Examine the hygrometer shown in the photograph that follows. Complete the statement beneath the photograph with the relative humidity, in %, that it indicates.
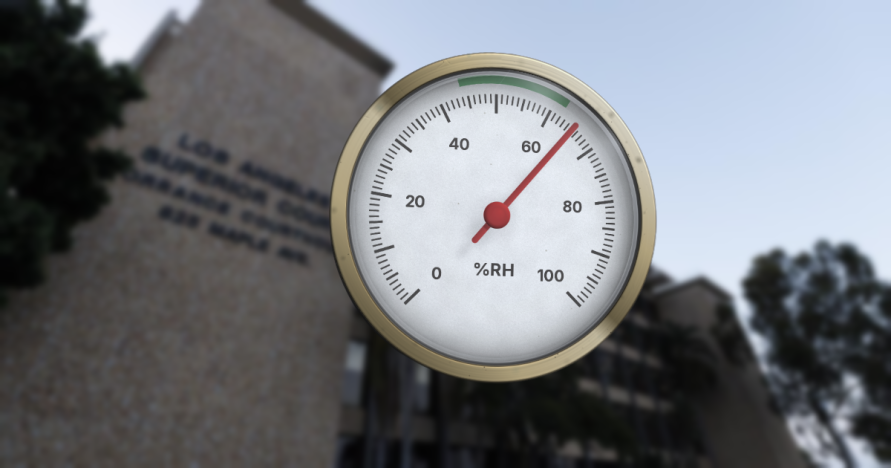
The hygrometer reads 65 %
